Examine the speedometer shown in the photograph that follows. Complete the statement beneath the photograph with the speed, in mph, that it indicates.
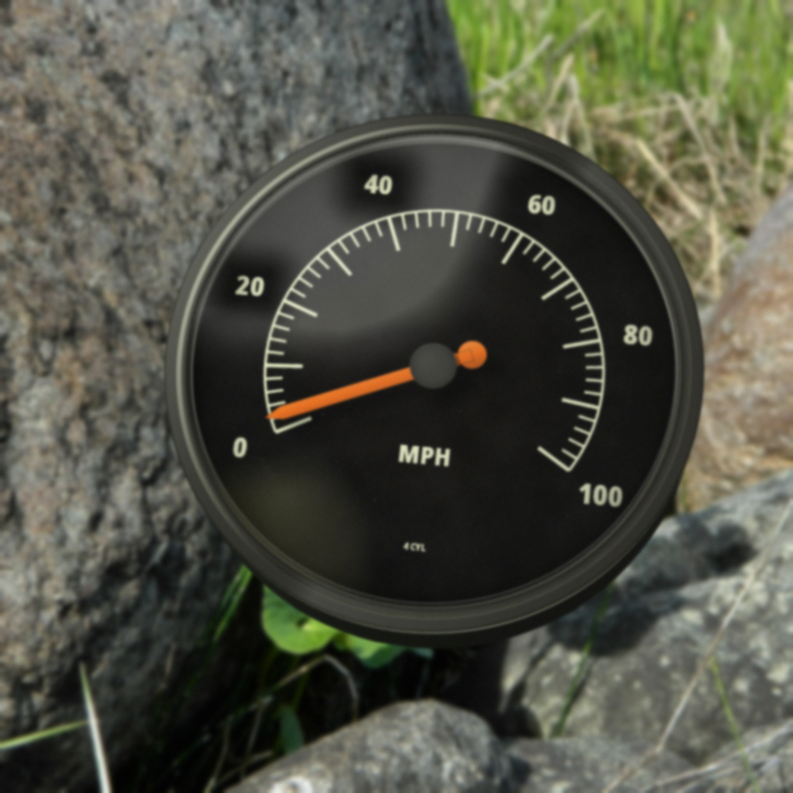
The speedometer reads 2 mph
